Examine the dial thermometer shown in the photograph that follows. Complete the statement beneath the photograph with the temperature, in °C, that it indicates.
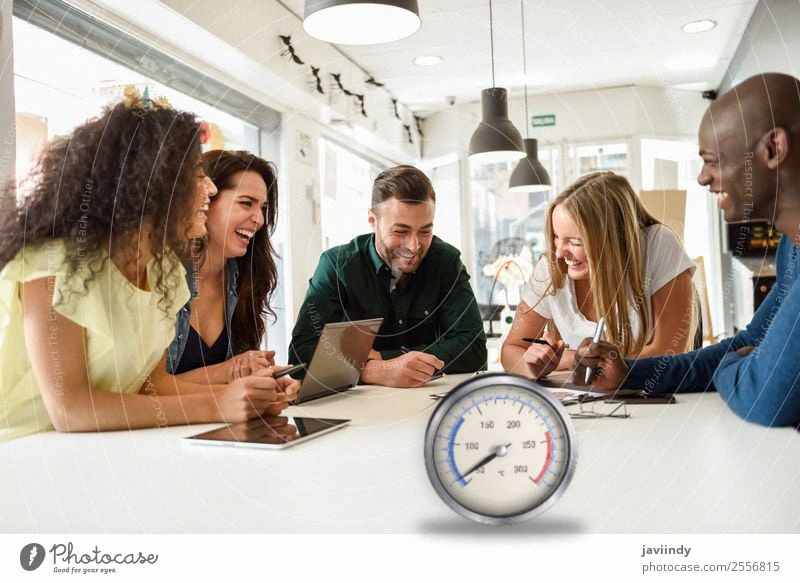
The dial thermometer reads 60 °C
